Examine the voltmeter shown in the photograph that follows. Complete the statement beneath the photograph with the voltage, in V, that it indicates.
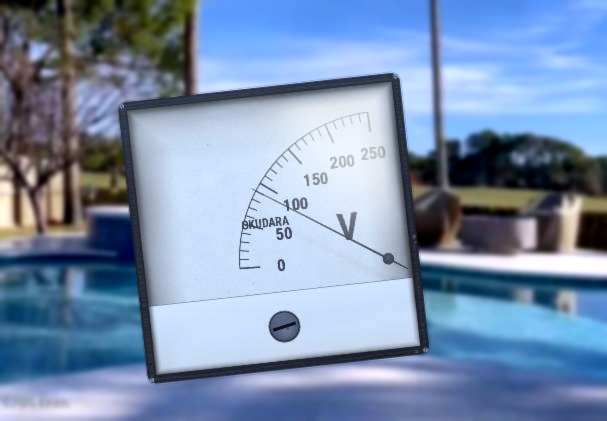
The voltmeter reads 90 V
